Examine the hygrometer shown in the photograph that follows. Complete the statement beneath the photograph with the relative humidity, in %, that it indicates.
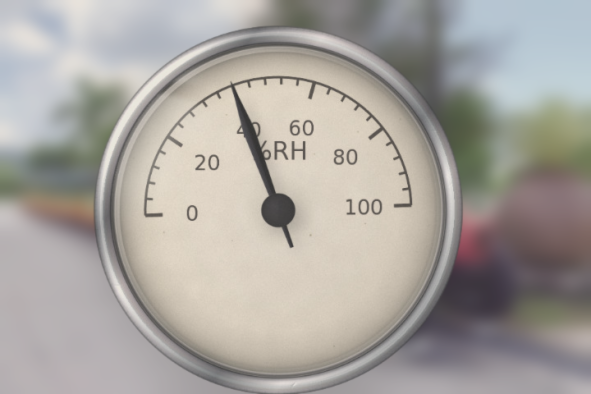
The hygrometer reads 40 %
